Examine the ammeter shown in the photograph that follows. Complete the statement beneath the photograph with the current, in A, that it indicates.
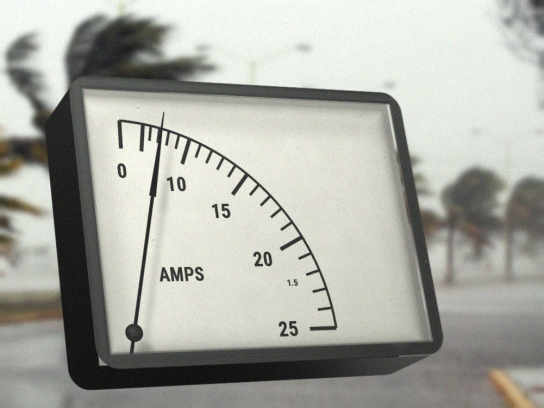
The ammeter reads 7 A
